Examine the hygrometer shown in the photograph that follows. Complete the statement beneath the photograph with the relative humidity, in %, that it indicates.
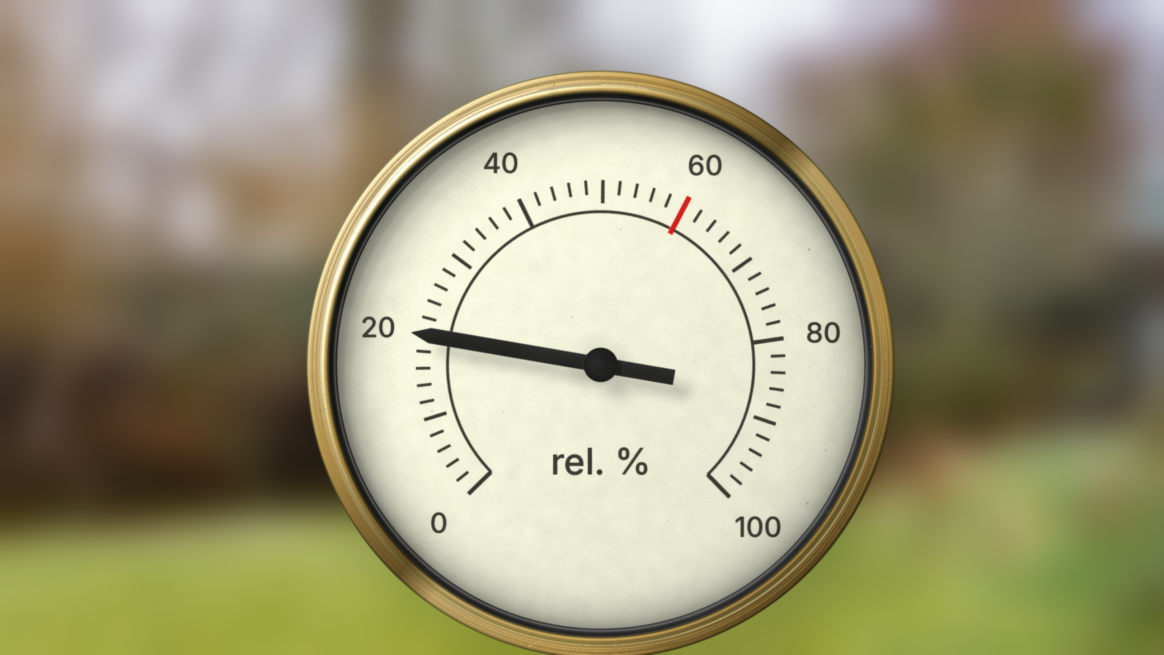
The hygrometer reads 20 %
